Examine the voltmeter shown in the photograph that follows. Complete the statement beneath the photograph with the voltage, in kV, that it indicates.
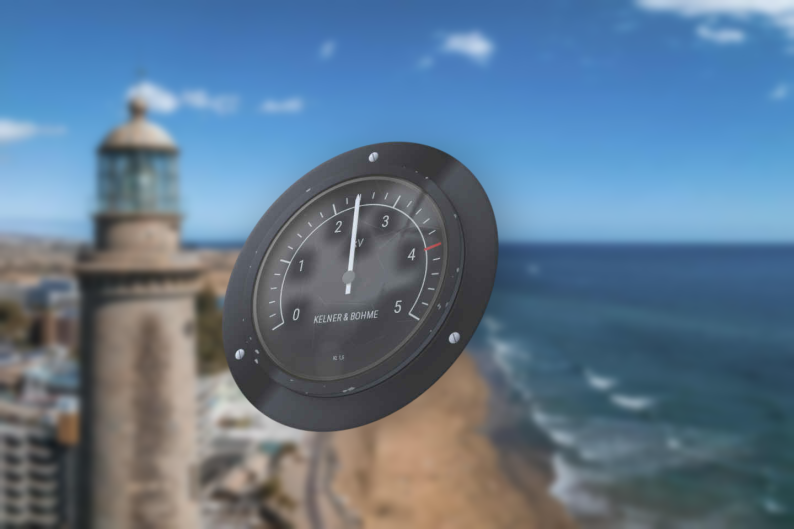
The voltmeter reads 2.4 kV
